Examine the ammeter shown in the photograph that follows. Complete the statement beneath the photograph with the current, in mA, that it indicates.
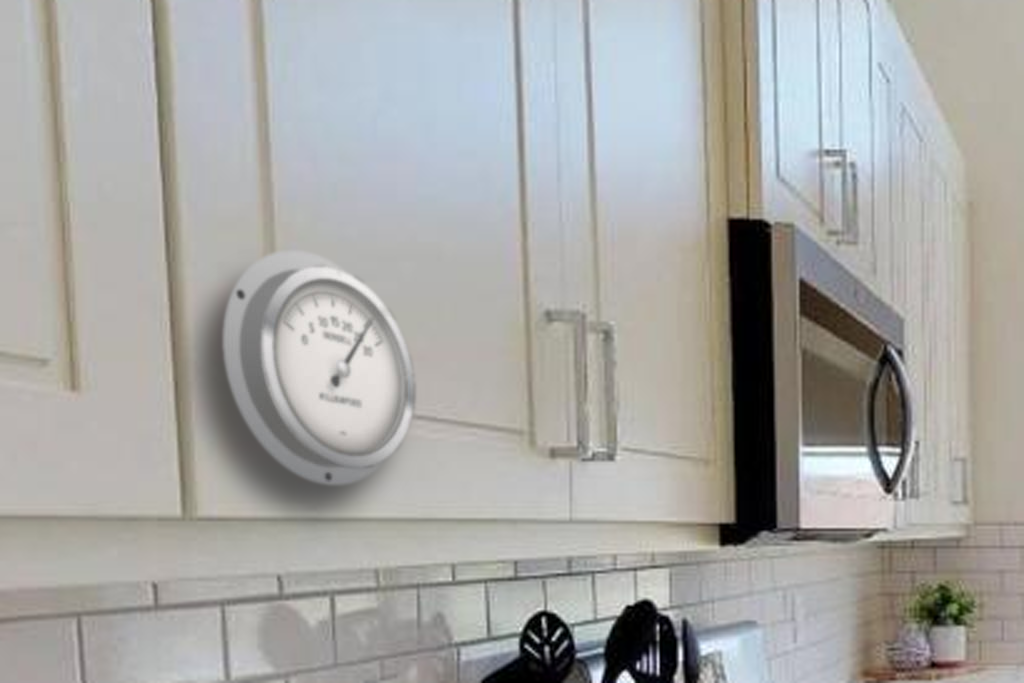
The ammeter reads 25 mA
